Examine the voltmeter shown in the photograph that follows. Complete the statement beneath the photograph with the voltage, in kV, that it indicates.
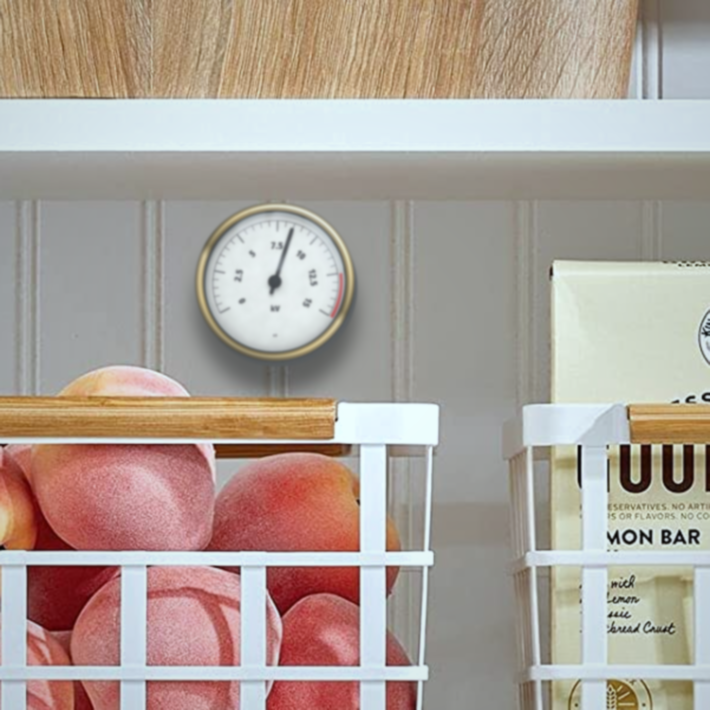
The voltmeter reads 8.5 kV
